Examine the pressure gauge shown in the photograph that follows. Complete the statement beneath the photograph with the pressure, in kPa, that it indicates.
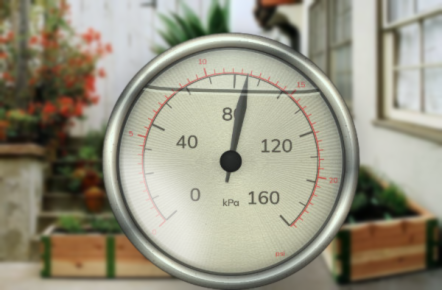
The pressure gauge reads 85 kPa
